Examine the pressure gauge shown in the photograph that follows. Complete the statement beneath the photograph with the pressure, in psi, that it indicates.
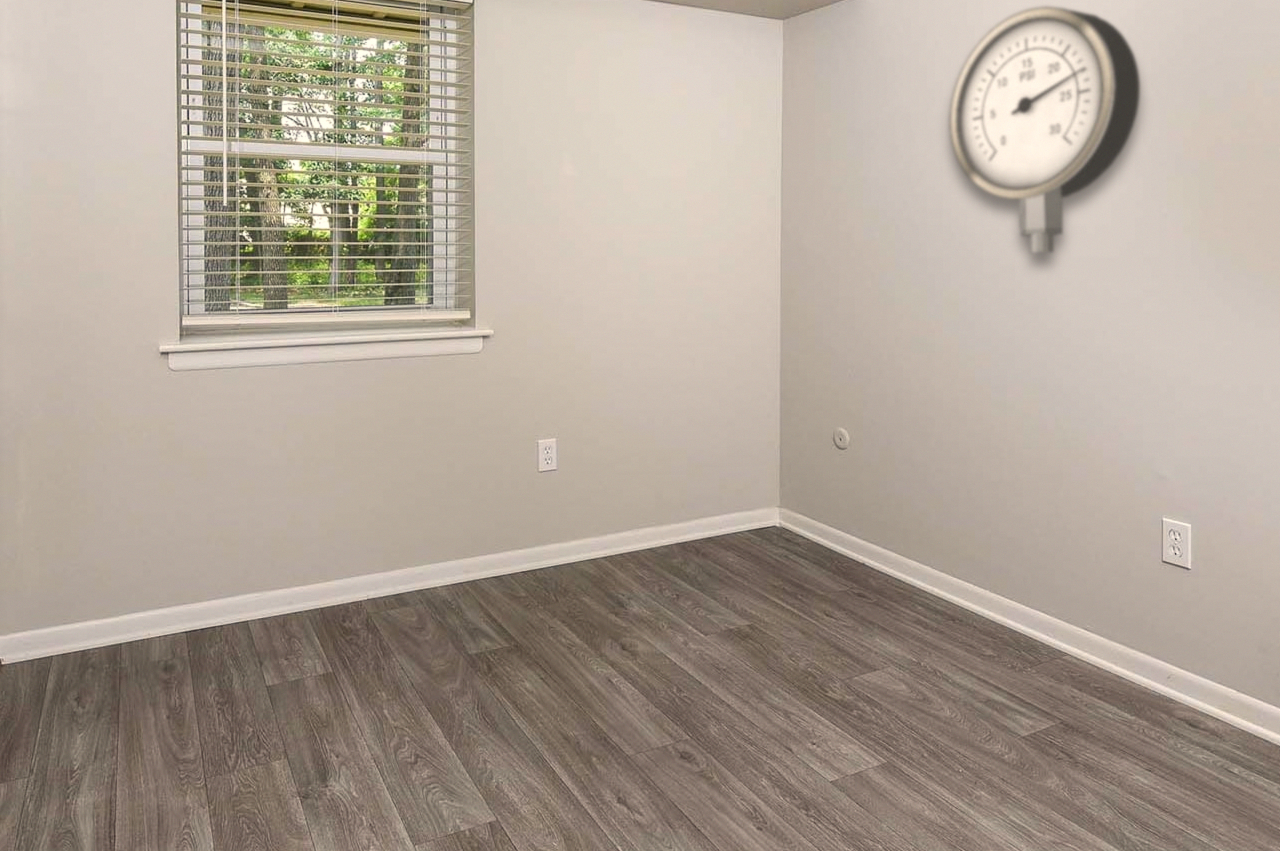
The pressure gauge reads 23 psi
